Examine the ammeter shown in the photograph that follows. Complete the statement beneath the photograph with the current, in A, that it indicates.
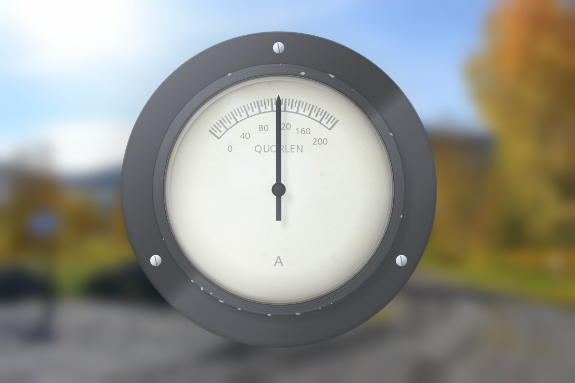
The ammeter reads 110 A
